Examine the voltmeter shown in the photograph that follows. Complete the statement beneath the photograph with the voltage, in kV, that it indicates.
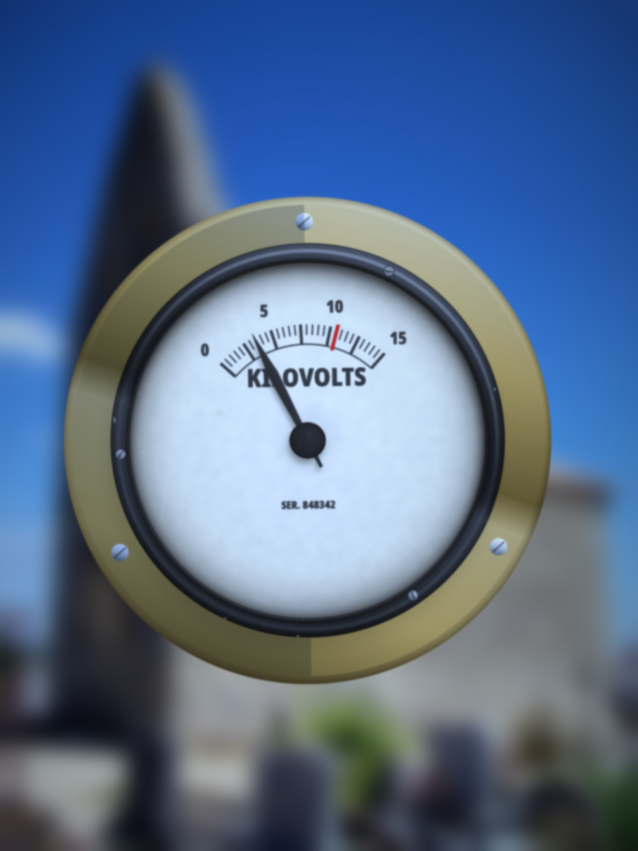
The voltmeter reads 3.5 kV
